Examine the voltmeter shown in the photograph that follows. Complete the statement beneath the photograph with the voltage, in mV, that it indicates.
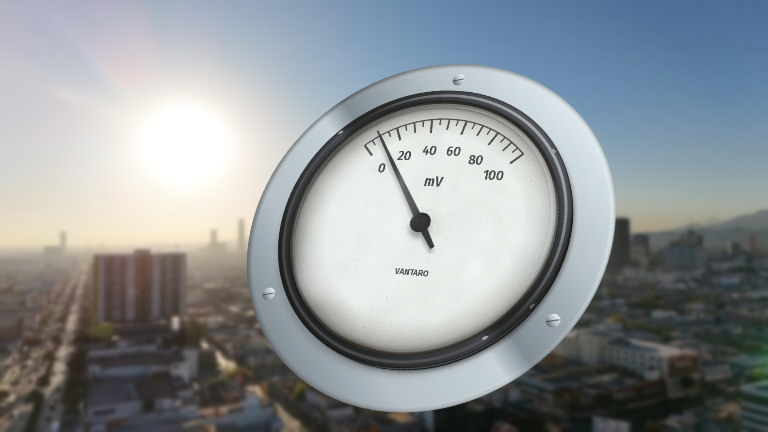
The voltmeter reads 10 mV
